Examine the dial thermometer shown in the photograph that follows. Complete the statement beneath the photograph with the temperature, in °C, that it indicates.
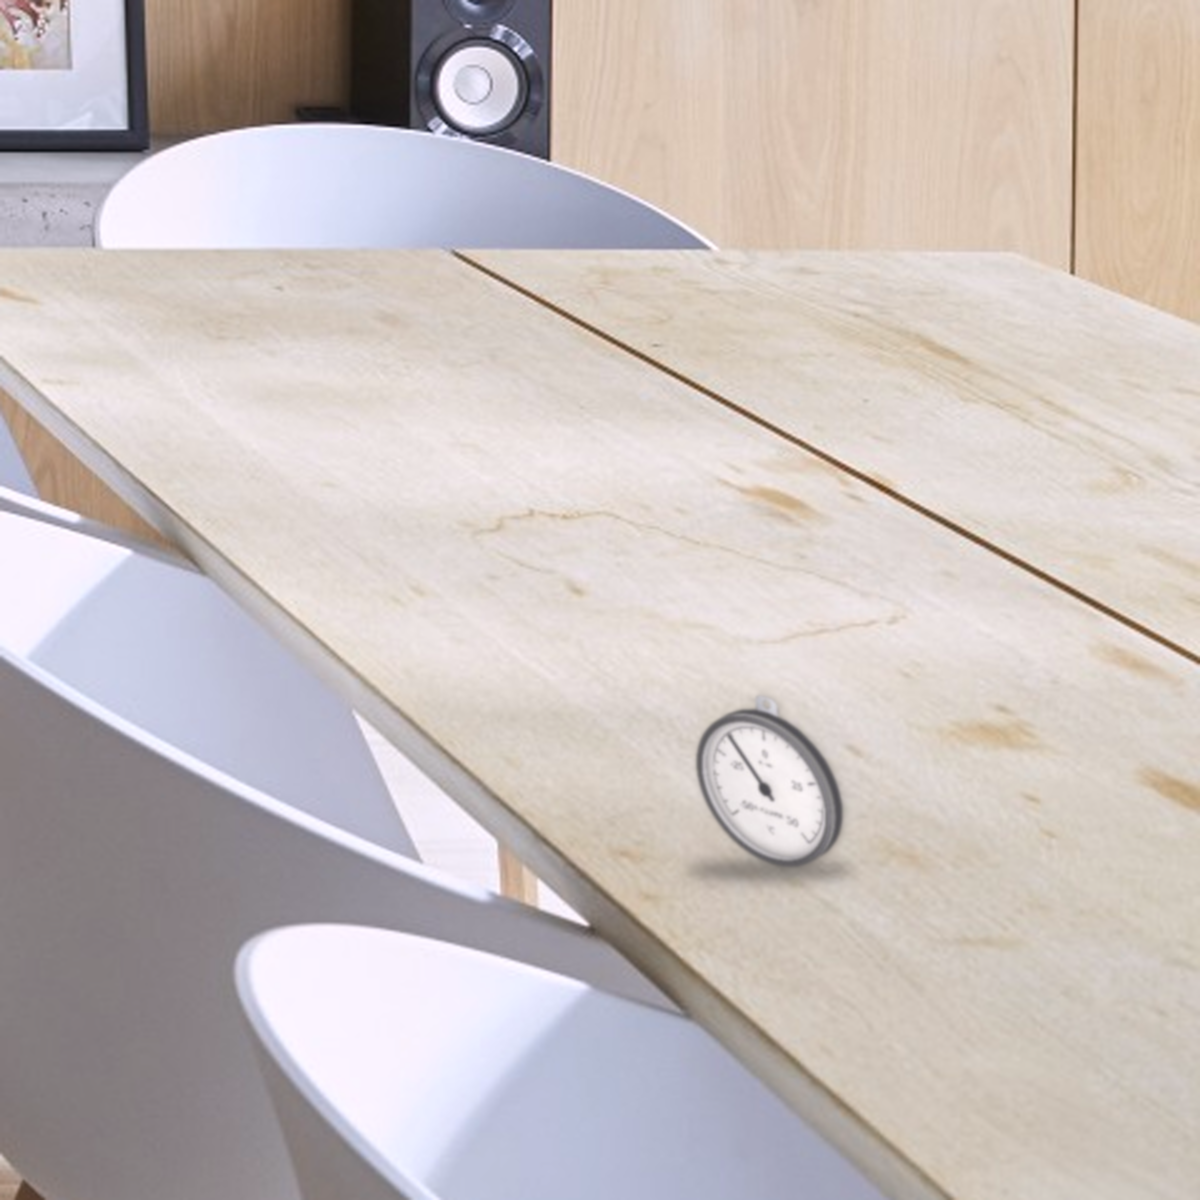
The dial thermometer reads -15 °C
